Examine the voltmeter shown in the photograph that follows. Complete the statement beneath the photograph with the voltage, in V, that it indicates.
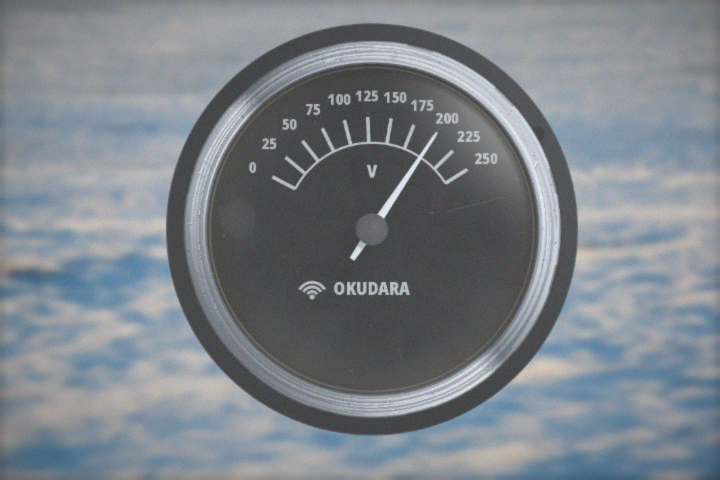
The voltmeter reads 200 V
